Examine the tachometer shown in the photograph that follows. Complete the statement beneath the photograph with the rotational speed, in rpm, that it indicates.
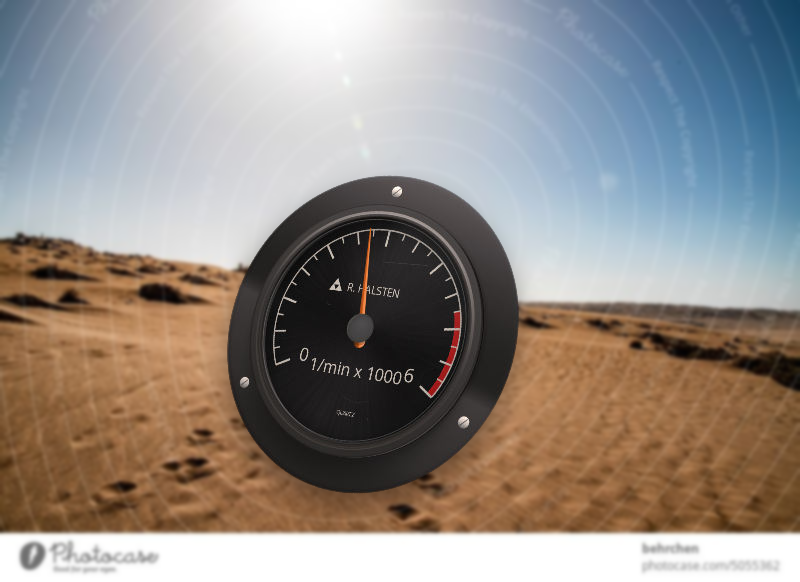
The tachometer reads 2750 rpm
